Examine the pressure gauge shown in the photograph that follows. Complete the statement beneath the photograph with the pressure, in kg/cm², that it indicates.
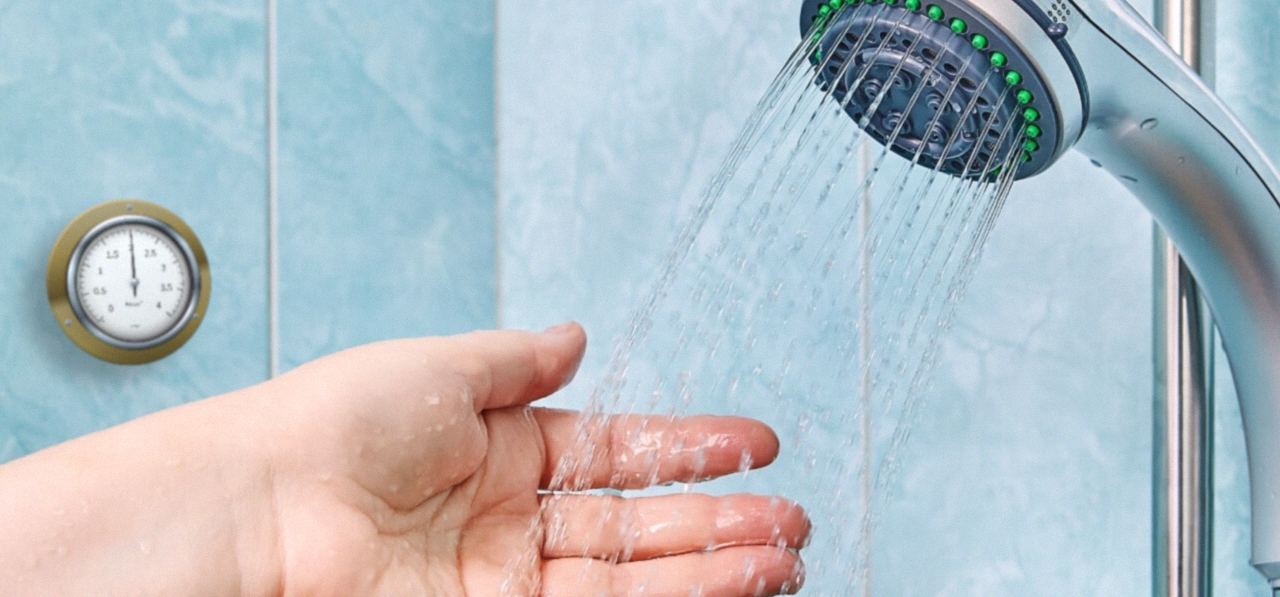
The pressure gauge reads 2 kg/cm²
